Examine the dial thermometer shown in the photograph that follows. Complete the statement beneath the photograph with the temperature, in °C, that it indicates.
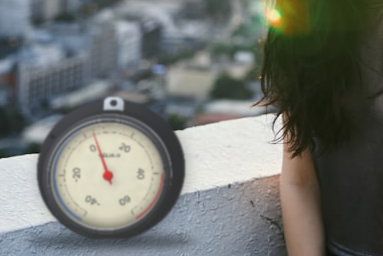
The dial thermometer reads 4 °C
